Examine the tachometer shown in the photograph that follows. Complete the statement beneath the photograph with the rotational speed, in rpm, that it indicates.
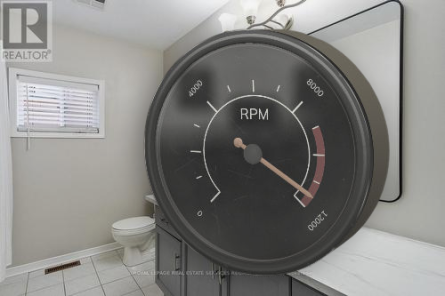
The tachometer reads 11500 rpm
